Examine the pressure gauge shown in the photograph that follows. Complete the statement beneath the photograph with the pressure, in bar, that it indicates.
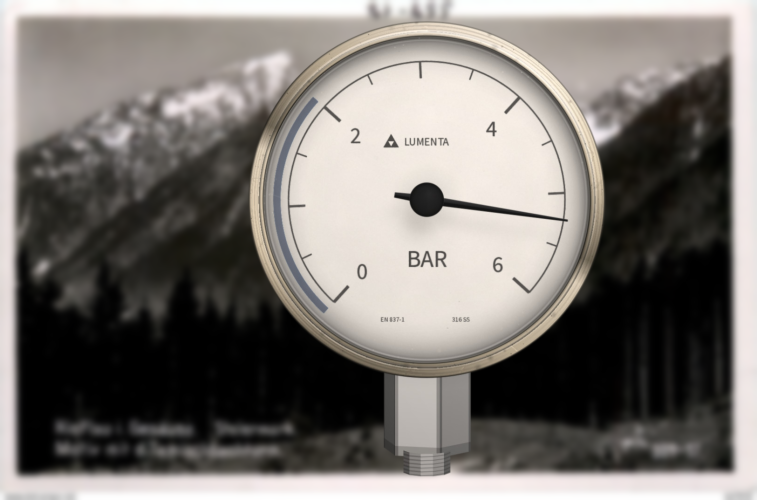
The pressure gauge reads 5.25 bar
